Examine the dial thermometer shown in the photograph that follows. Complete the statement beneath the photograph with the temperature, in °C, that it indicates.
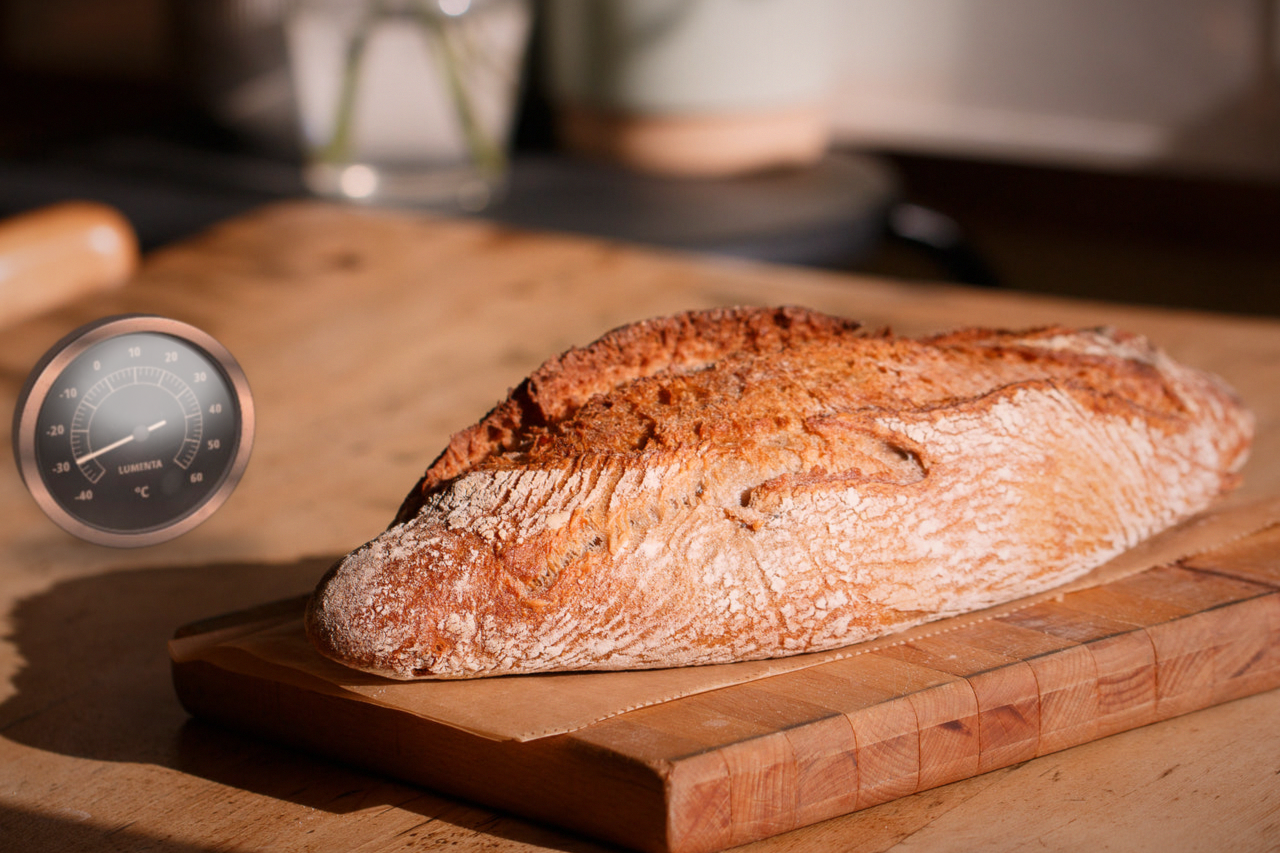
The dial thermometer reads -30 °C
